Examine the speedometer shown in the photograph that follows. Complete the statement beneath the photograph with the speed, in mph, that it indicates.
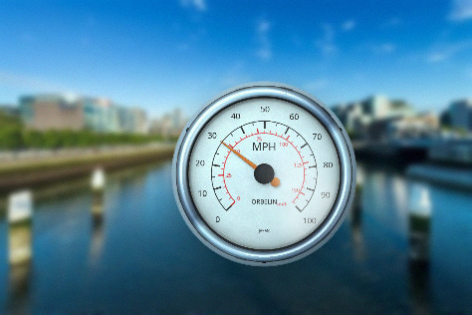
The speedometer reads 30 mph
